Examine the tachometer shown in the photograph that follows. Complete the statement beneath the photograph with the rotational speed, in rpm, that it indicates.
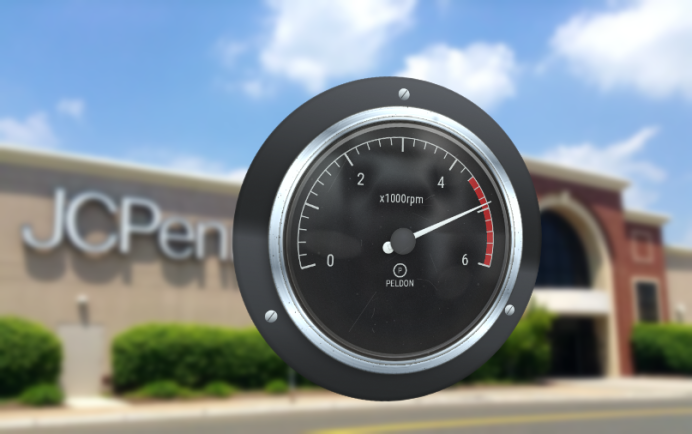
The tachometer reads 4900 rpm
